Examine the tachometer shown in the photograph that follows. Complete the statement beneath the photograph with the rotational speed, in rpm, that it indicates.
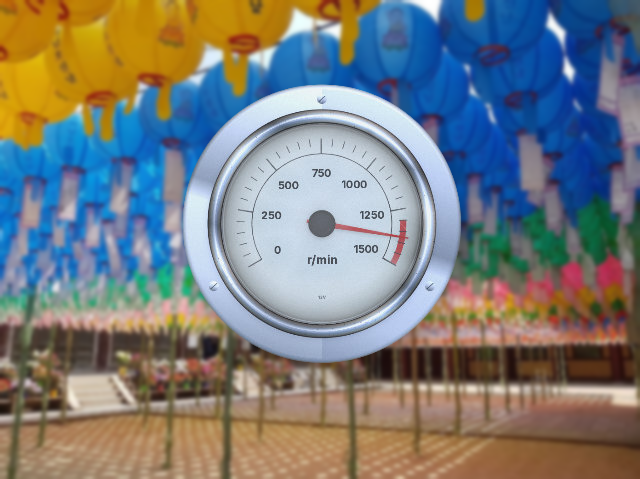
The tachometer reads 1375 rpm
